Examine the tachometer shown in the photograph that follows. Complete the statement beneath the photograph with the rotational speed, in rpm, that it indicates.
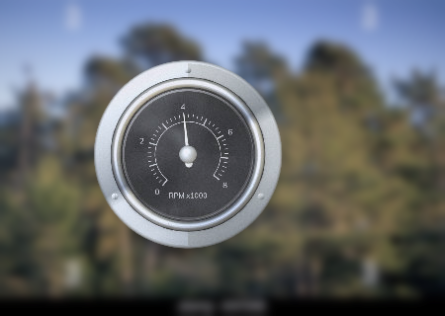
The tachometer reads 4000 rpm
